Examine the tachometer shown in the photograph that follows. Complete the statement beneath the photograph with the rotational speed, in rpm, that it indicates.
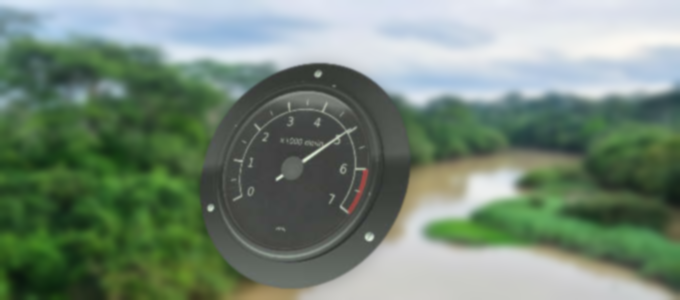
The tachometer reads 5000 rpm
